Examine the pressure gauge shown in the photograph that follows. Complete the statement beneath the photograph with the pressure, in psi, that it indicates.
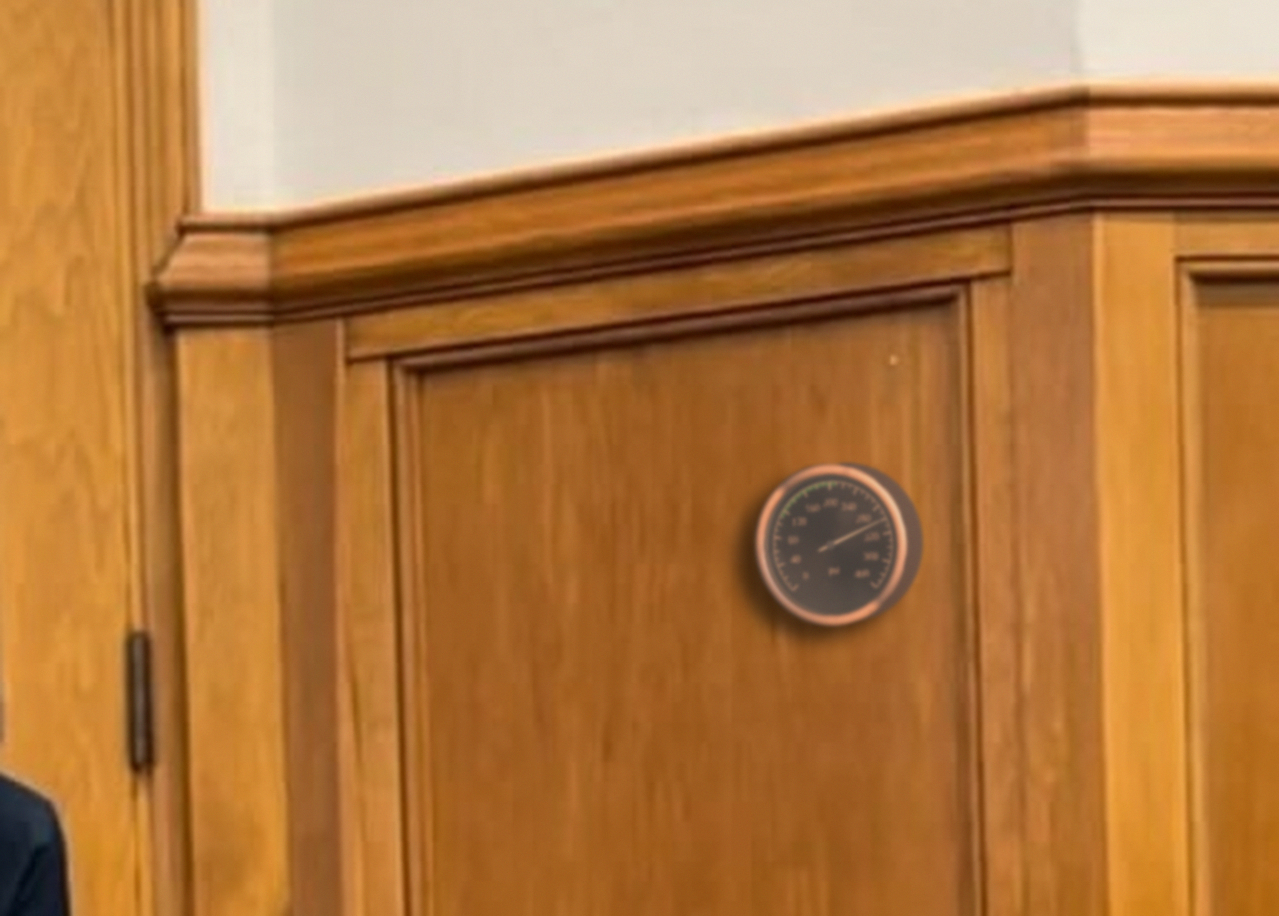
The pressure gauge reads 300 psi
